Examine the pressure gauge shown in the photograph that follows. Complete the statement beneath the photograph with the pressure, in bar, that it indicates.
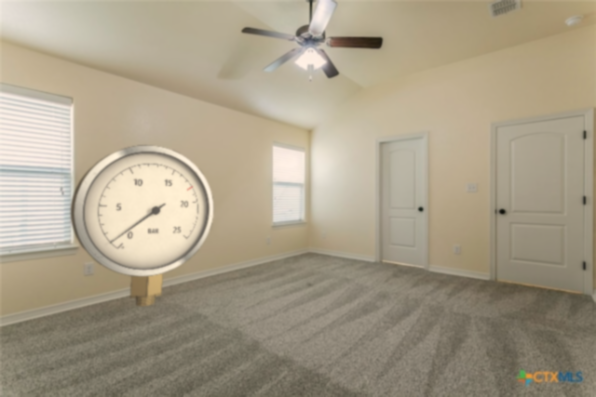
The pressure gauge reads 1 bar
